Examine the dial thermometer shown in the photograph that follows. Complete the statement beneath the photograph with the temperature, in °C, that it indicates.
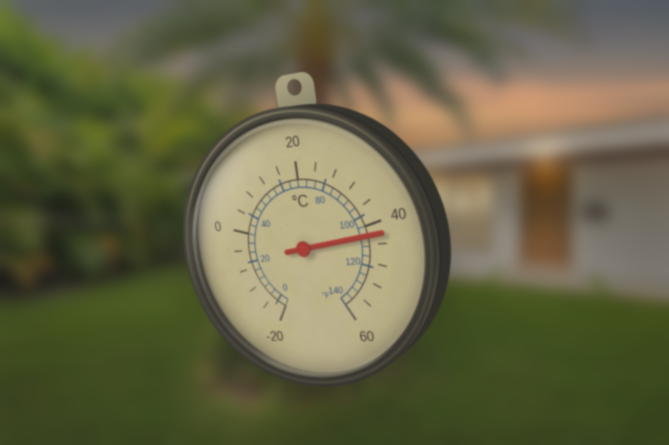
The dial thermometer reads 42 °C
